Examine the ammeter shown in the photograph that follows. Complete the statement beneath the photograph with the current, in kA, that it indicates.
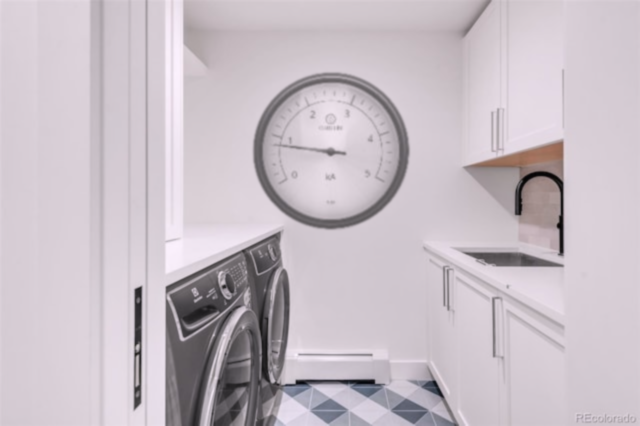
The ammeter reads 0.8 kA
